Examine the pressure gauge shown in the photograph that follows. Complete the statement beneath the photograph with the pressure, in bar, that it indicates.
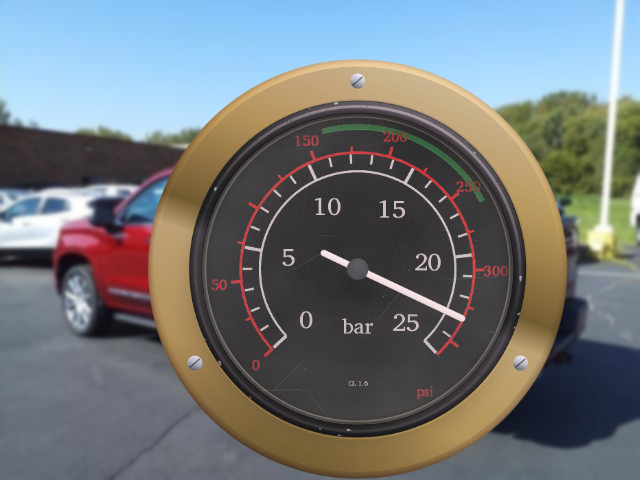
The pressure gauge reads 23 bar
